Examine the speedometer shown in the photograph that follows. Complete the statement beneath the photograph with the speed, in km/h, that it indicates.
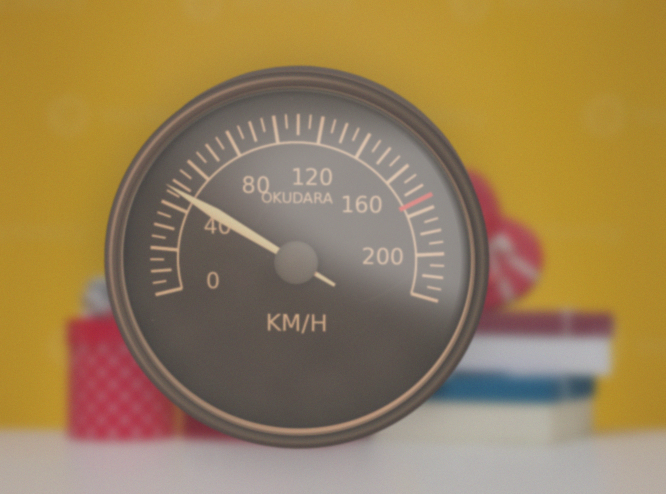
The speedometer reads 47.5 km/h
